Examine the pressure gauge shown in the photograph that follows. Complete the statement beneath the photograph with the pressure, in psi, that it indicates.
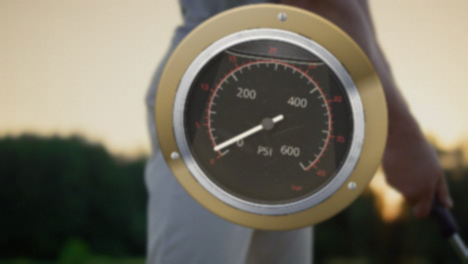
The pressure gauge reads 20 psi
